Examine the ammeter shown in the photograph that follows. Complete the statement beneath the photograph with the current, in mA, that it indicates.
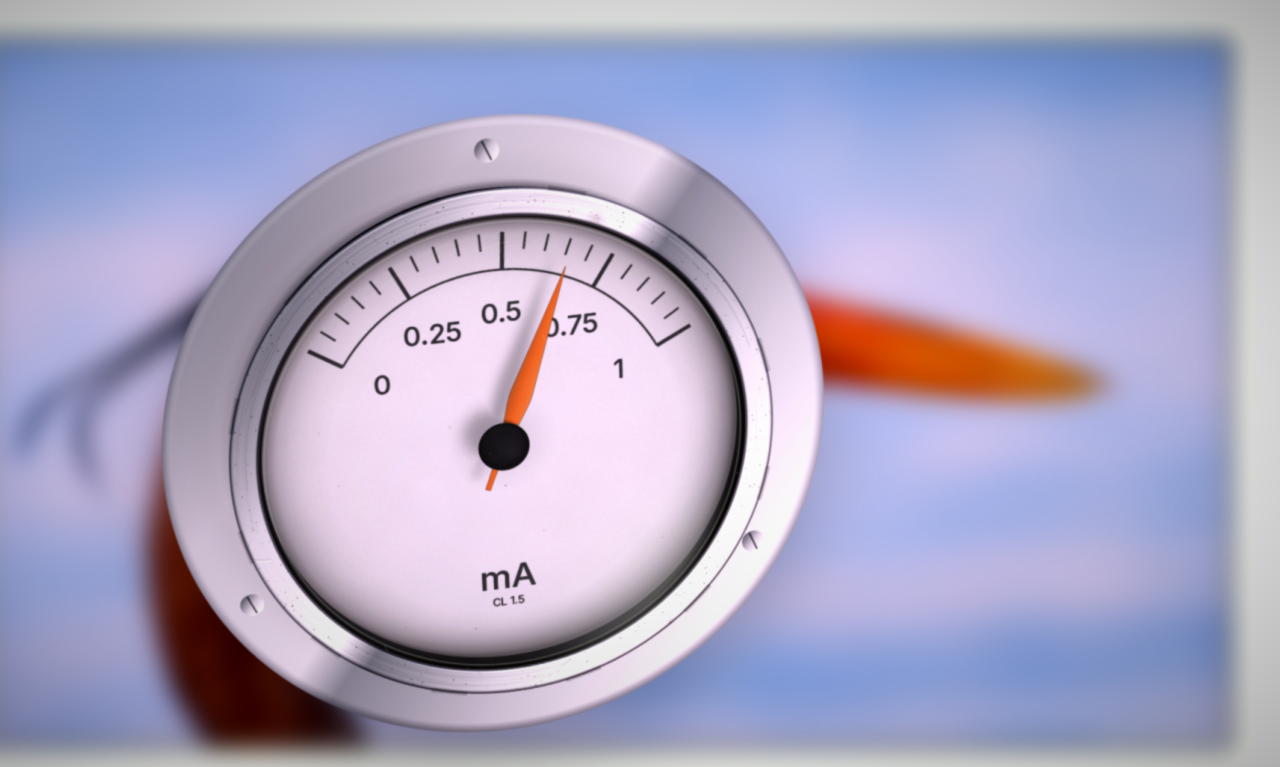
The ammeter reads 0.65 mA
